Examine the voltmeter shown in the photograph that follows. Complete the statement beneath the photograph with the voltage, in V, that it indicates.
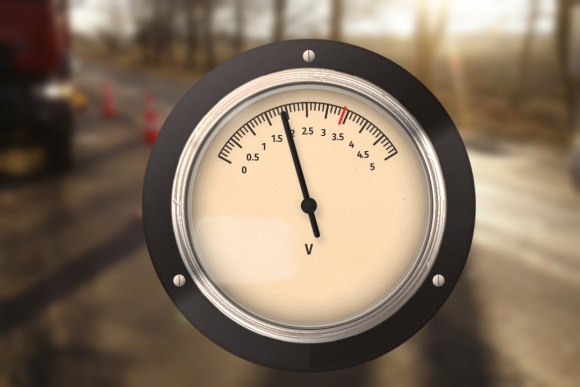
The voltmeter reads 1.9 V
